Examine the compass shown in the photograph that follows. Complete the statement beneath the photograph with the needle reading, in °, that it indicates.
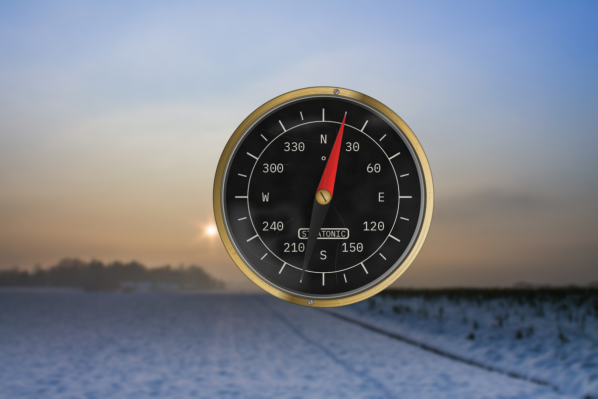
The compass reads 15 °
